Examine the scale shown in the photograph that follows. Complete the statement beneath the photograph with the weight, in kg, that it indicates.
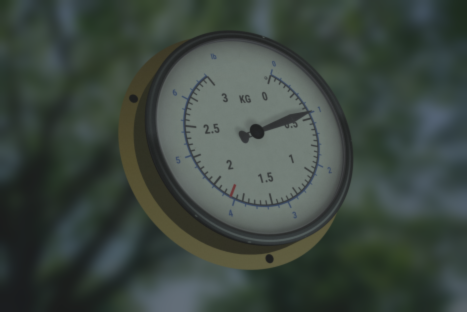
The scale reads 0.45 kg
